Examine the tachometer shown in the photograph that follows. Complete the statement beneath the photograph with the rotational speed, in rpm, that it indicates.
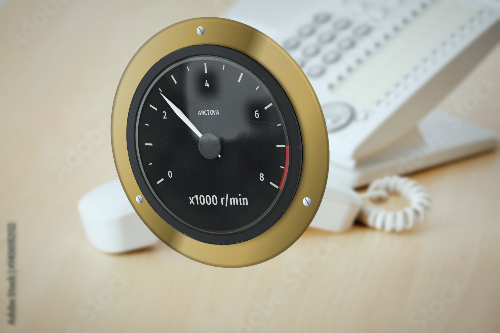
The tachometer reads 2500 rpm
